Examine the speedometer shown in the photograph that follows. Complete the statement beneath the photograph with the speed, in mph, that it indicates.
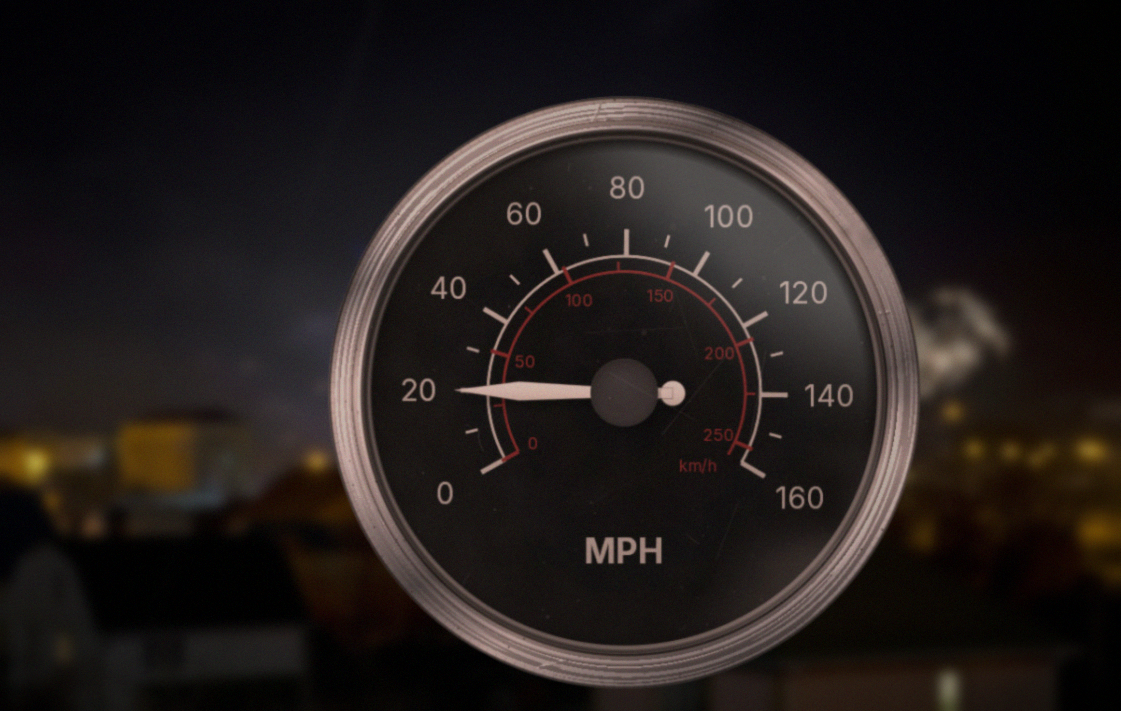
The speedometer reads 20 mph
